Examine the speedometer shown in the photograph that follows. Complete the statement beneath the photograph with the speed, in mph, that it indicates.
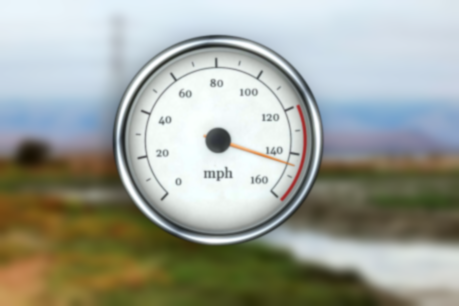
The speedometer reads 145 mph
